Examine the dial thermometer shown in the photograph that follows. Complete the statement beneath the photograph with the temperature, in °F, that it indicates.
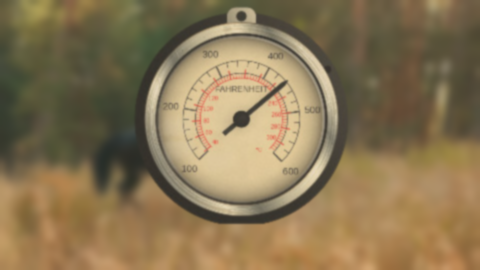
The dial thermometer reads 440 °F
